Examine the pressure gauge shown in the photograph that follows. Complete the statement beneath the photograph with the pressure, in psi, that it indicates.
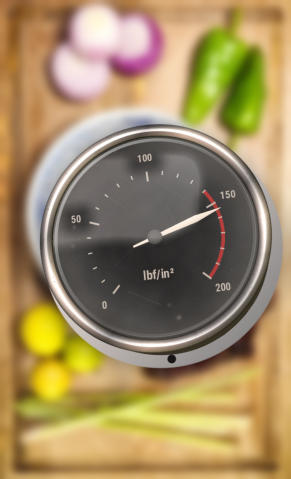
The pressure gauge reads 155 psi
